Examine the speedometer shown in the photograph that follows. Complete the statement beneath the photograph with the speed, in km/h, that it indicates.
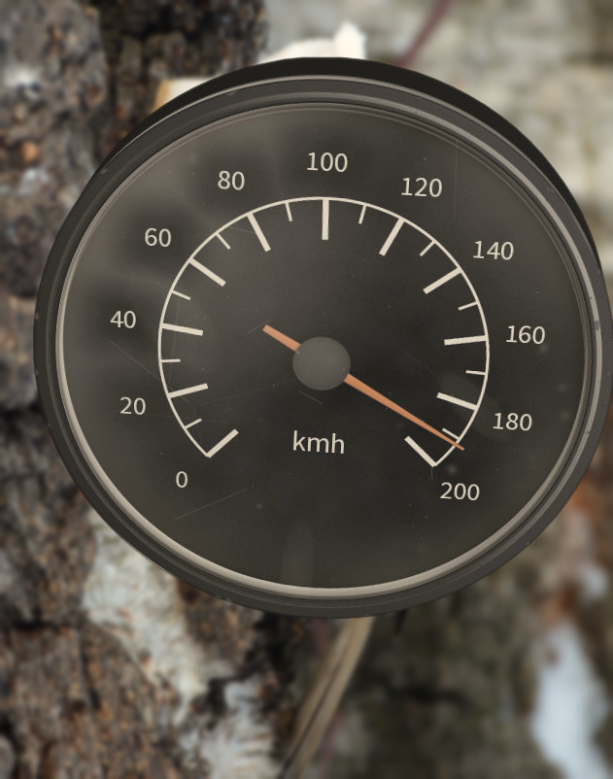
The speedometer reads 190 km/h
